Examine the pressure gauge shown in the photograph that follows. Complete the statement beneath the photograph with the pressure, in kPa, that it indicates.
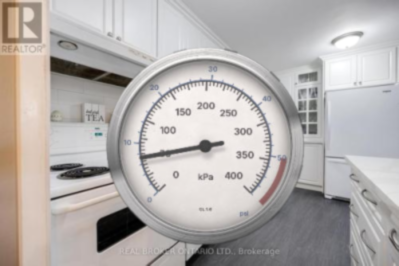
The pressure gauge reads 50 kPa
